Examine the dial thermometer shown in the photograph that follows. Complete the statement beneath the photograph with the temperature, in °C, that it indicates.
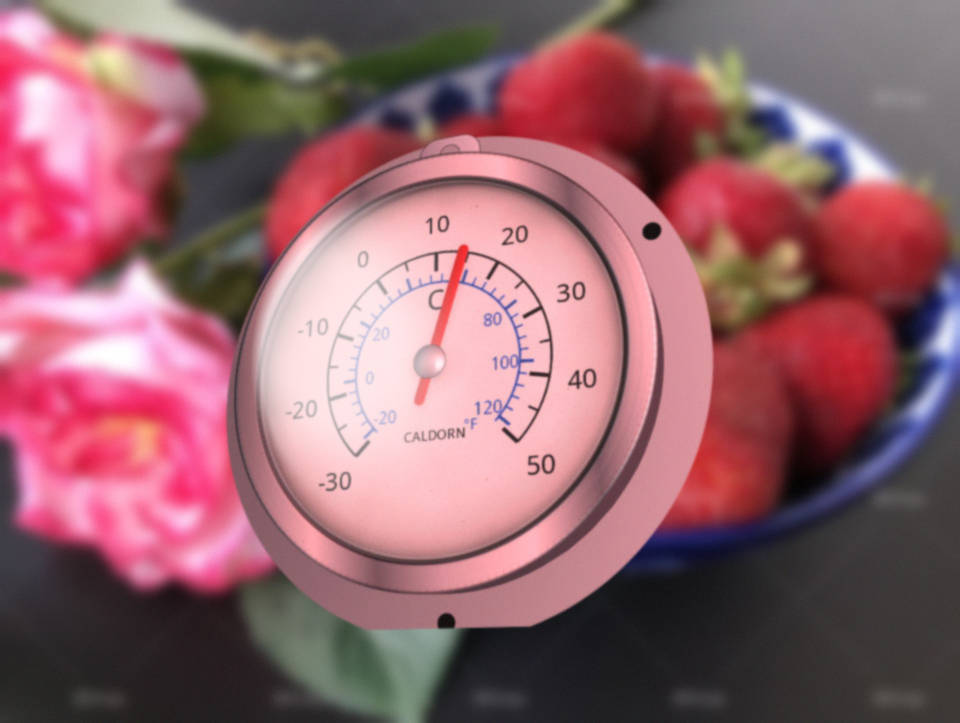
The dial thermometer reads 15 °C
